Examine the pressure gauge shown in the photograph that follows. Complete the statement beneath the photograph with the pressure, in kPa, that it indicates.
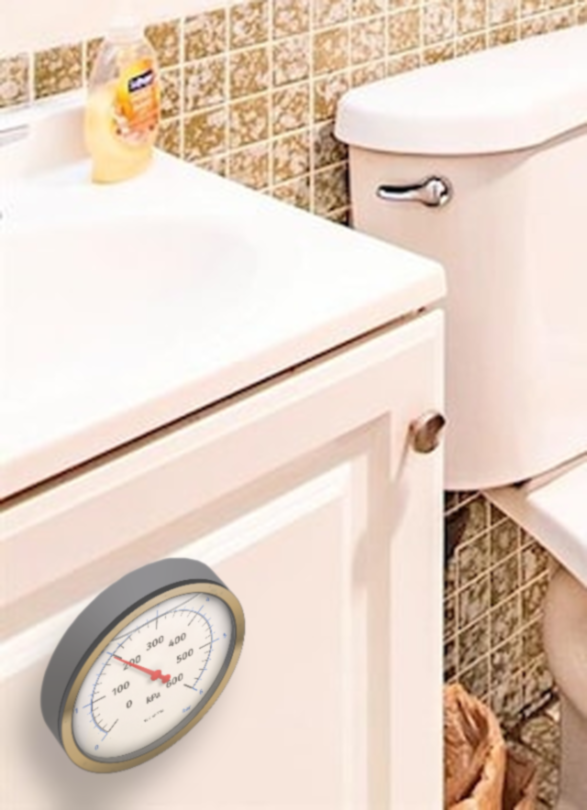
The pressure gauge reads 200 kPa
